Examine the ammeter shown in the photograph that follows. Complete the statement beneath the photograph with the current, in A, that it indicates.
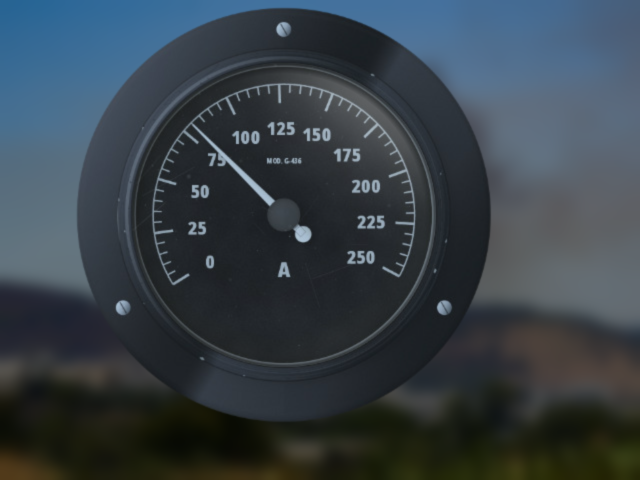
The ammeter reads 80 A
